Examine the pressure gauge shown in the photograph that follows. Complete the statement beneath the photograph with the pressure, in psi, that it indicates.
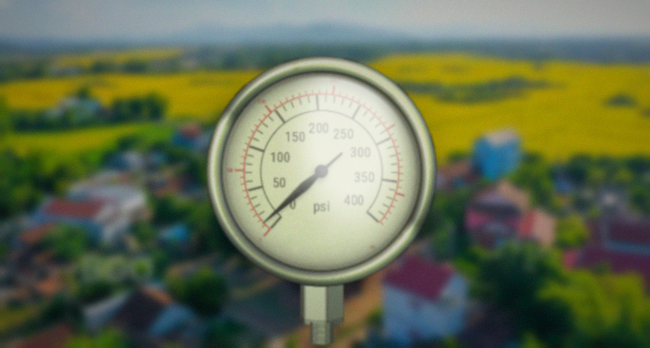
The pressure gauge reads 10 psi
